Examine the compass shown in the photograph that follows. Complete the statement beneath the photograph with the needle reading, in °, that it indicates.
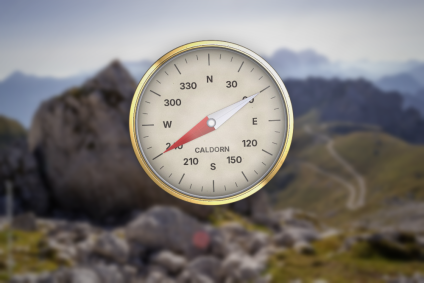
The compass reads 240 °
